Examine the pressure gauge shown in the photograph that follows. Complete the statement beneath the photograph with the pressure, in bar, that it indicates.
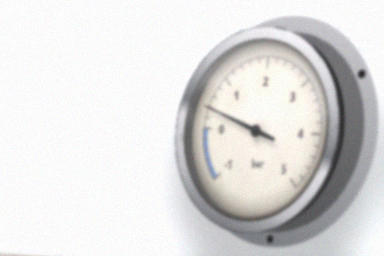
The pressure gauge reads 0.4 bar
